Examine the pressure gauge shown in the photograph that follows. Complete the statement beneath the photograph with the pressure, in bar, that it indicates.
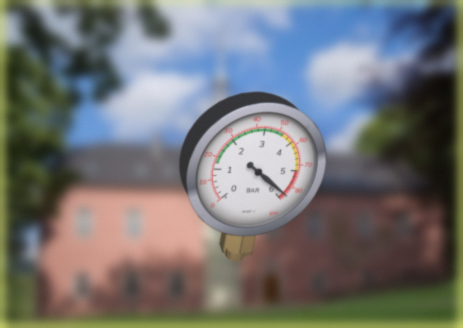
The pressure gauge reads 5.8 bar
